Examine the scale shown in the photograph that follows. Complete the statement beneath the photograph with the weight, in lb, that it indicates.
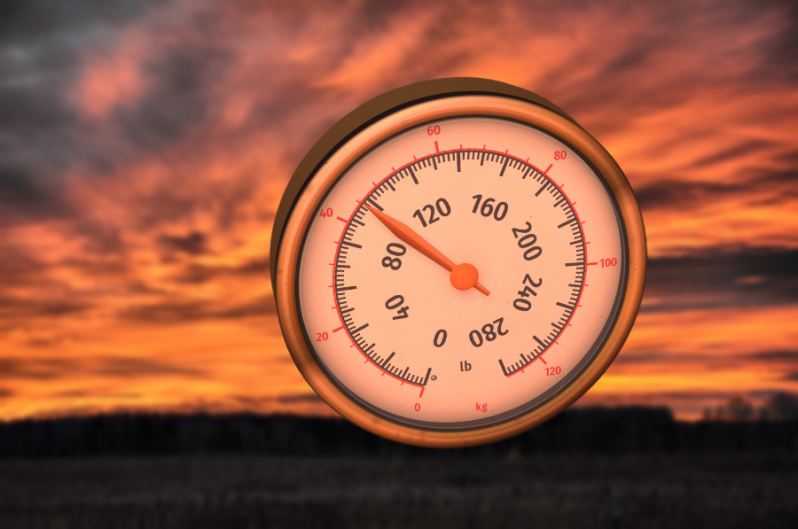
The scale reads 98 lb
